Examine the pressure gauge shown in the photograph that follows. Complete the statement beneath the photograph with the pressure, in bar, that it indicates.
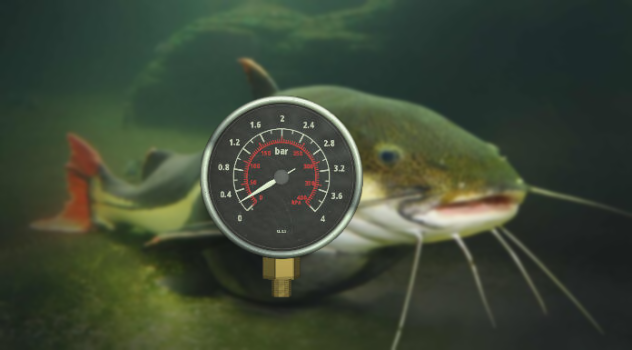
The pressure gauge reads 0.2 bar
